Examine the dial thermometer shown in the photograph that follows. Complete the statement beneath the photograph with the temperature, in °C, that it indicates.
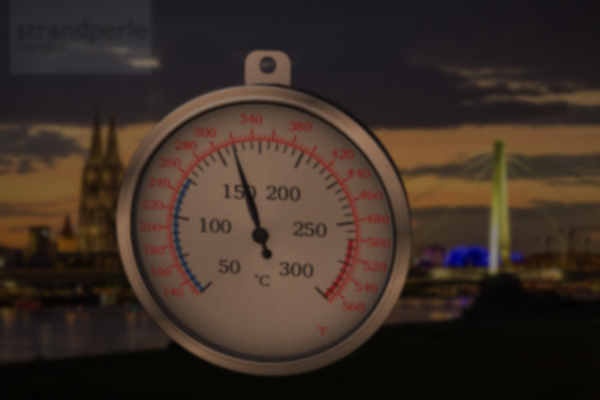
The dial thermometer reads 160 °C
